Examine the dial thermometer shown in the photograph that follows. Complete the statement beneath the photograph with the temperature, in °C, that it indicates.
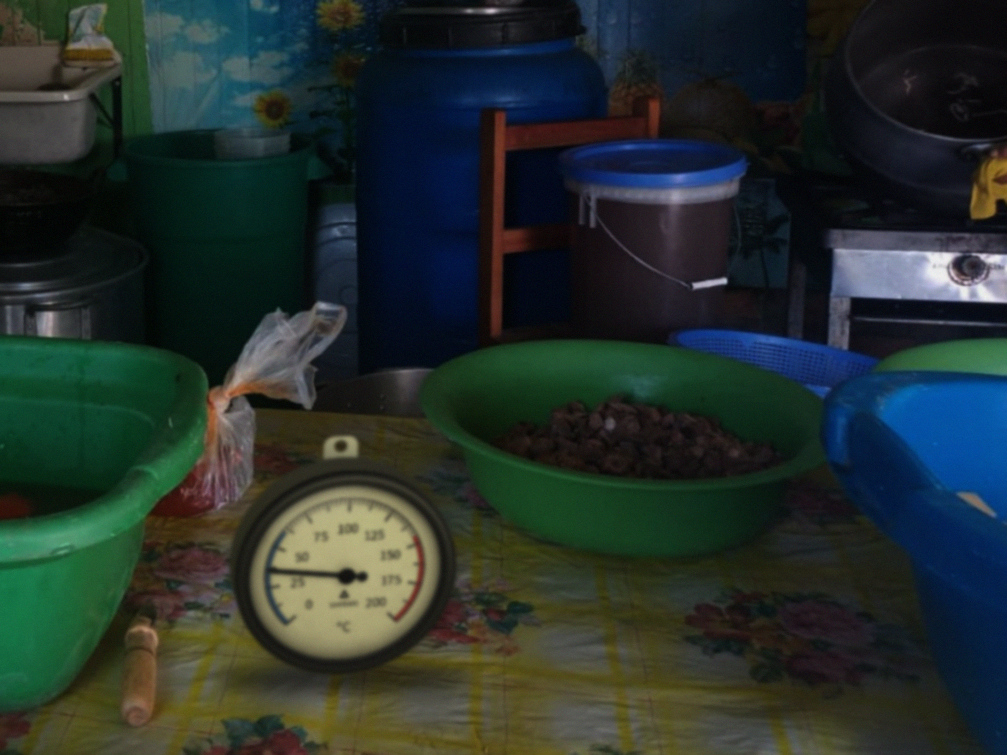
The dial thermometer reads 37.5 °C
